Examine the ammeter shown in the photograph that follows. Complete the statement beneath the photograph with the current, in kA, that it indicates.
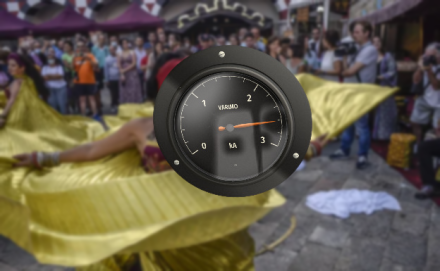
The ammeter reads 2.6 kA
